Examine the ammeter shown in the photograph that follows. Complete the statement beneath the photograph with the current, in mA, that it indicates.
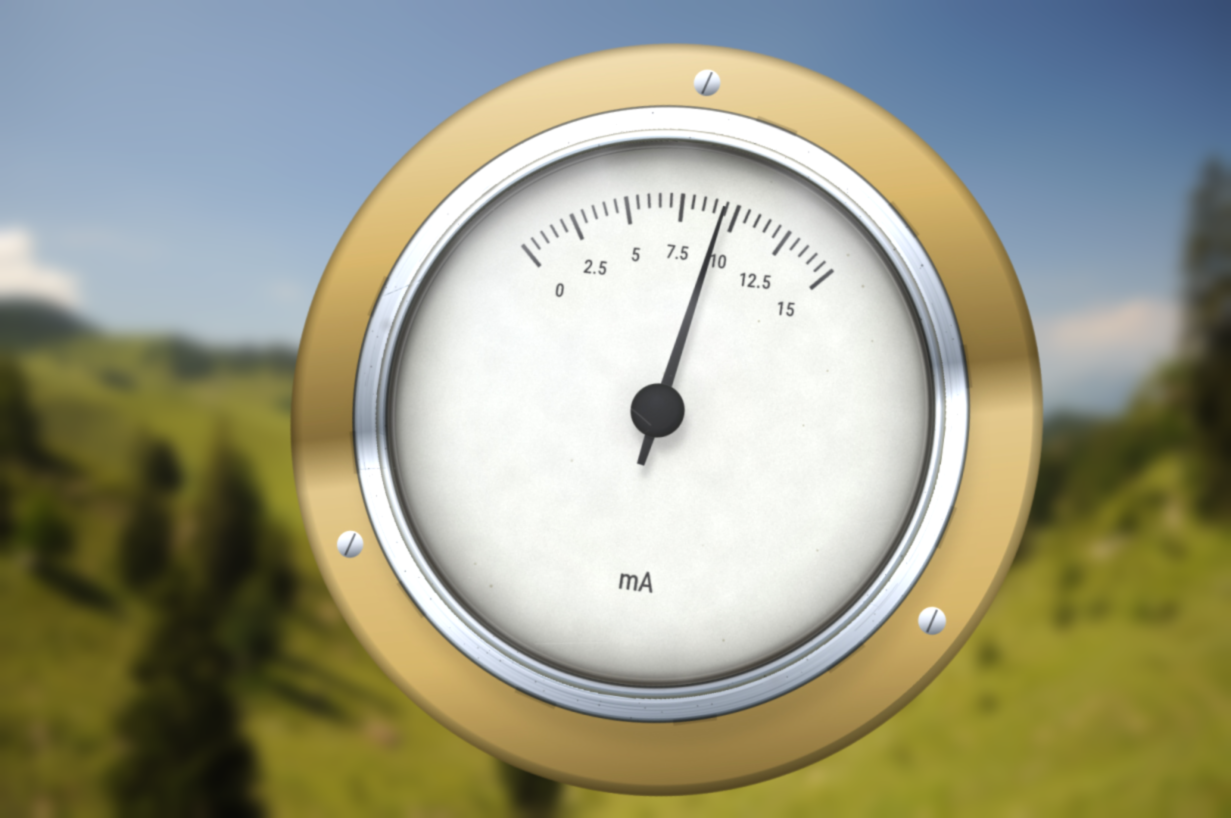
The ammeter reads 9.5 mA
